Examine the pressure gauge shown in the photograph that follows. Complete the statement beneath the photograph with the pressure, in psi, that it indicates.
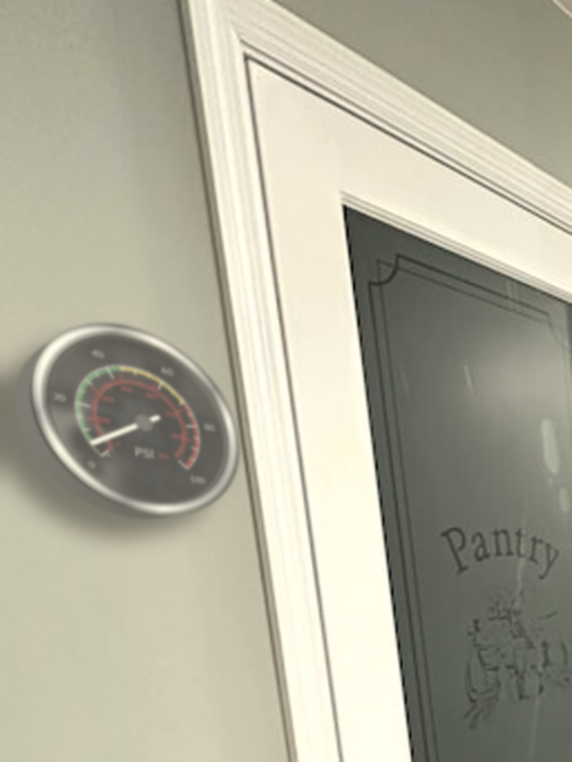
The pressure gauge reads 5 psi
